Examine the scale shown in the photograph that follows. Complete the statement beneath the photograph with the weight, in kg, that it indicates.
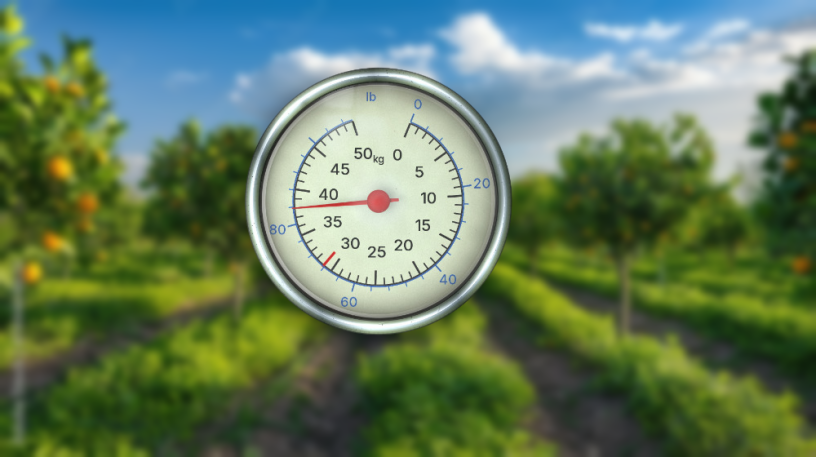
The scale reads 38 kg
